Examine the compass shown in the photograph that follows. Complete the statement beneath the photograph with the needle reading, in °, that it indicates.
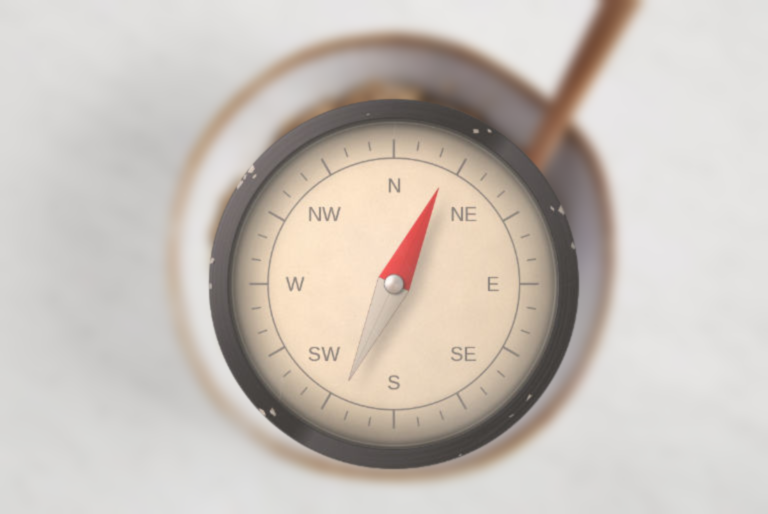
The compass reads 25 °
